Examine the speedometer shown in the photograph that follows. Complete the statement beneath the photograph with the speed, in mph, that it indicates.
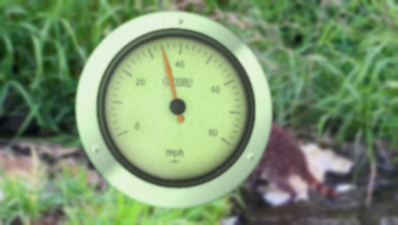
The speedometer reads 34 mph
